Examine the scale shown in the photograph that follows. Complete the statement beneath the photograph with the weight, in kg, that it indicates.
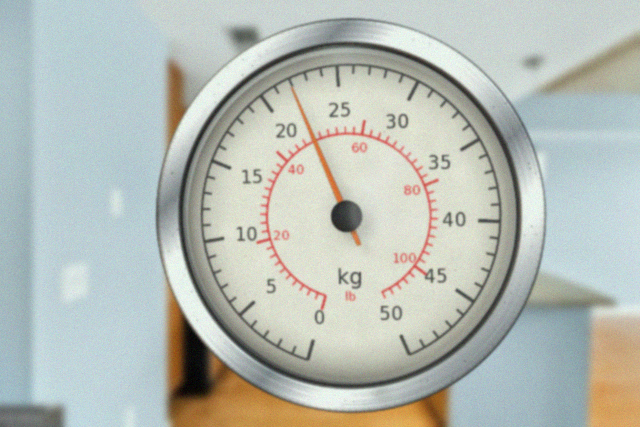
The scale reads 22 kg
